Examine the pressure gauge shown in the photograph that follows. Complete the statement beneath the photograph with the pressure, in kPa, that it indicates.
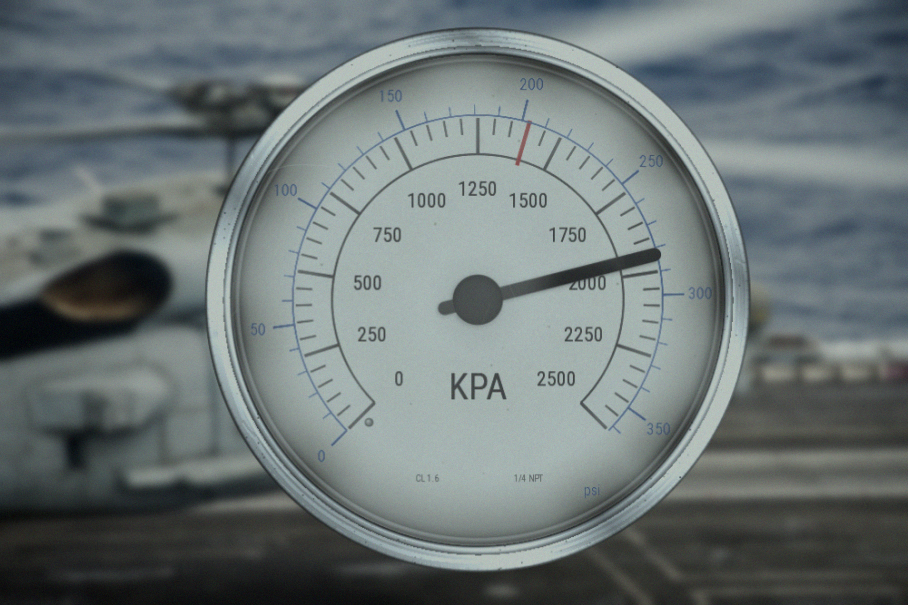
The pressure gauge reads 1950 kPa
